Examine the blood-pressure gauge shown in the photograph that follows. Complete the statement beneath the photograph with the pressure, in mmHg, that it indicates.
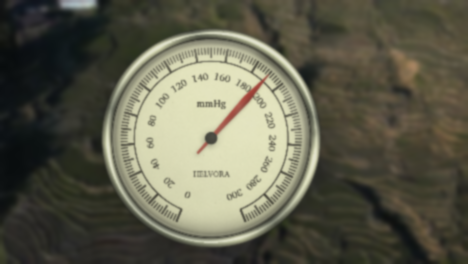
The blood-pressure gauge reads 190 mmHg
